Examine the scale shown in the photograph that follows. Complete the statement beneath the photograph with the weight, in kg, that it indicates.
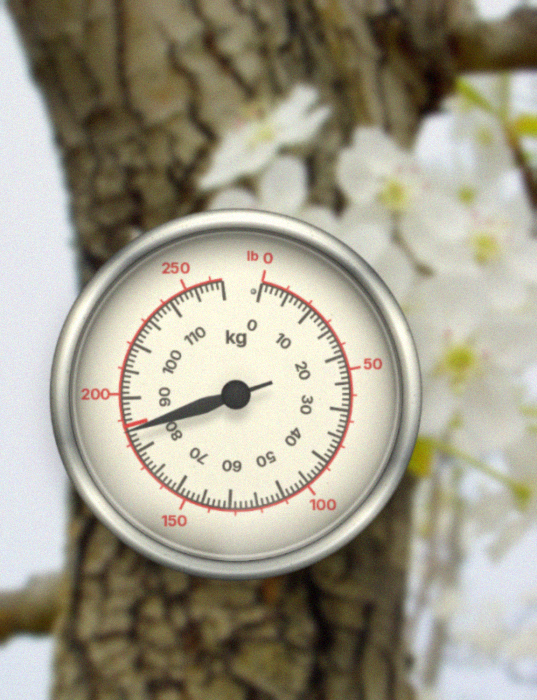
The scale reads 84 kg
